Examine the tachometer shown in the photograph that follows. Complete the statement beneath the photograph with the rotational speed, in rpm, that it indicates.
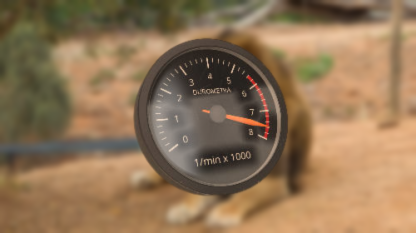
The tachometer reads 7600 rpm
